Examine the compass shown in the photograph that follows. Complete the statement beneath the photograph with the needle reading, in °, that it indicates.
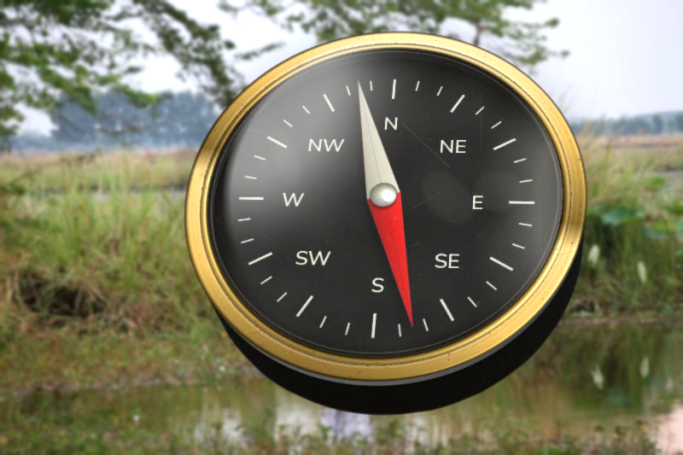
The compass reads 165 °
